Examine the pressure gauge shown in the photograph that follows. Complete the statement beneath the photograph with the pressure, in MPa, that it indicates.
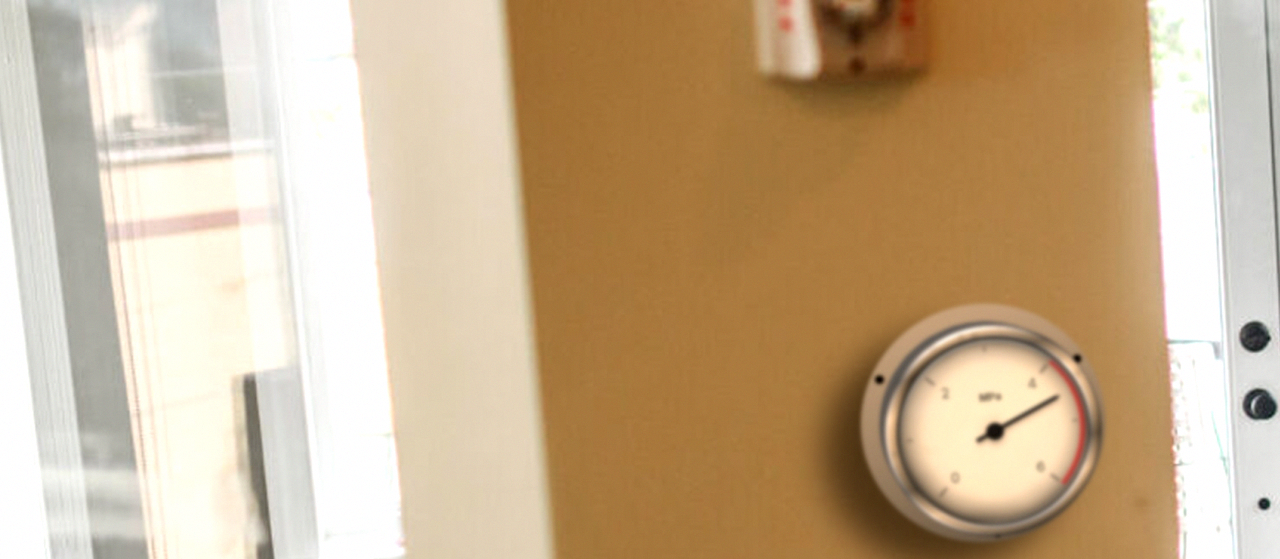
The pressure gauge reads 4.5 MPa
